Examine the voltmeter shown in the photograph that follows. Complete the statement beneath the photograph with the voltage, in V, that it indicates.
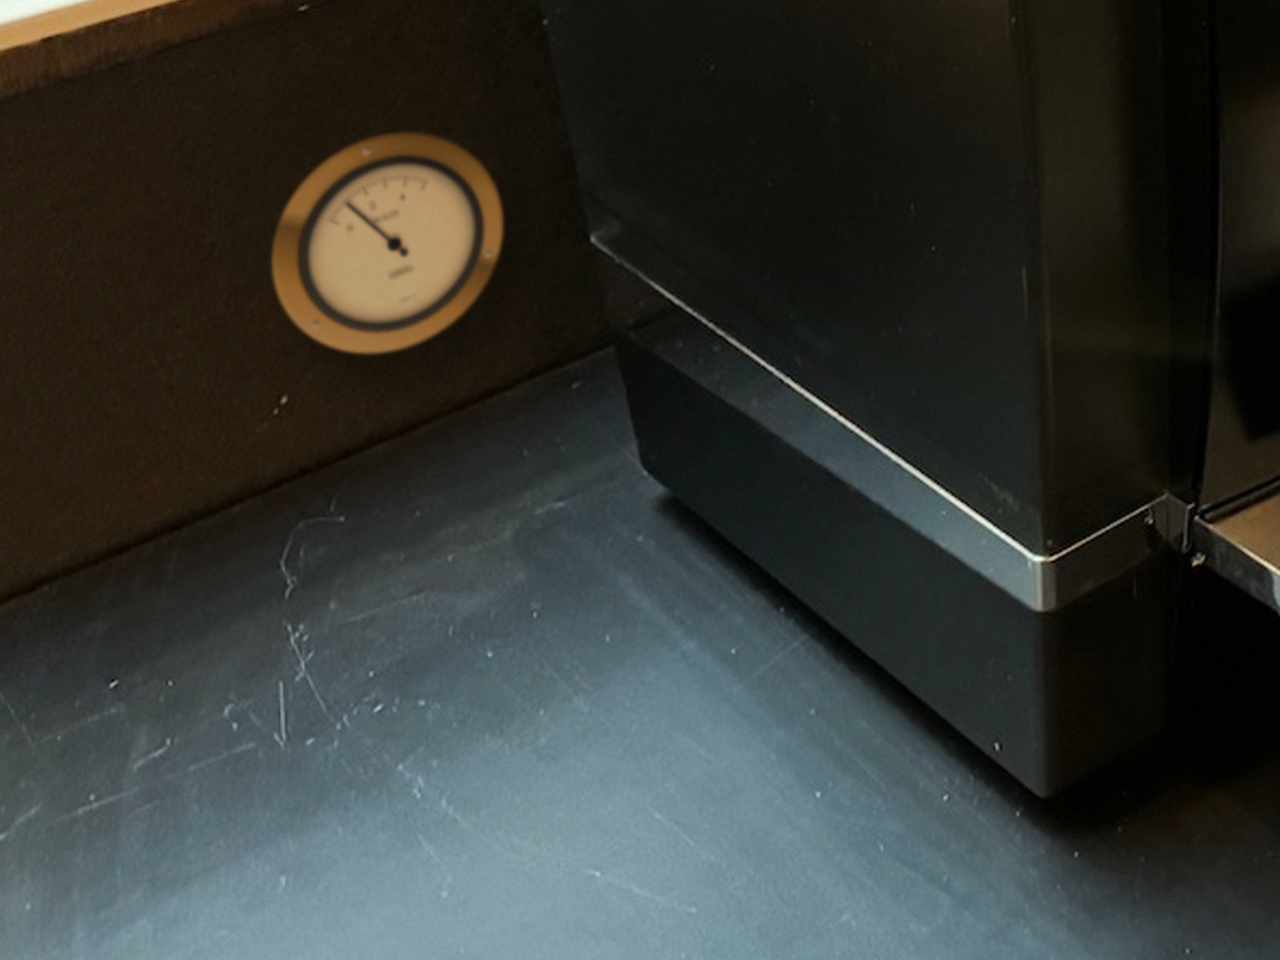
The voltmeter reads 1 V
